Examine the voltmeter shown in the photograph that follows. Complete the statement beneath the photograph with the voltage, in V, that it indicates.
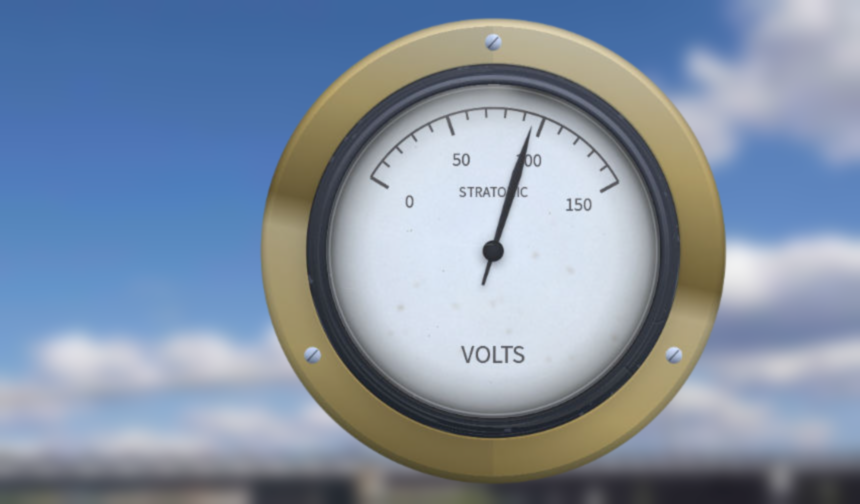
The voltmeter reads 95 V
